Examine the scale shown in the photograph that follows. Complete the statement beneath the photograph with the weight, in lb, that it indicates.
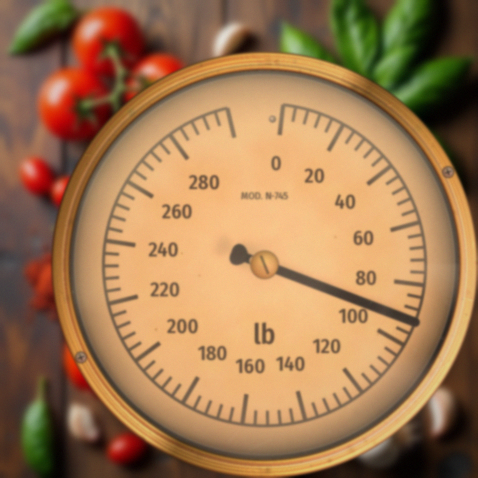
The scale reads 92 lb
